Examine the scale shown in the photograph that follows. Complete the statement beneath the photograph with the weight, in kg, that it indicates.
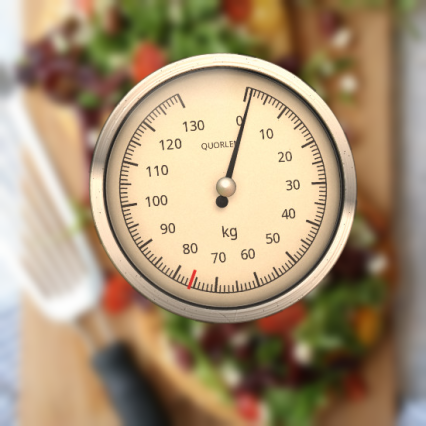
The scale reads 1 kg
